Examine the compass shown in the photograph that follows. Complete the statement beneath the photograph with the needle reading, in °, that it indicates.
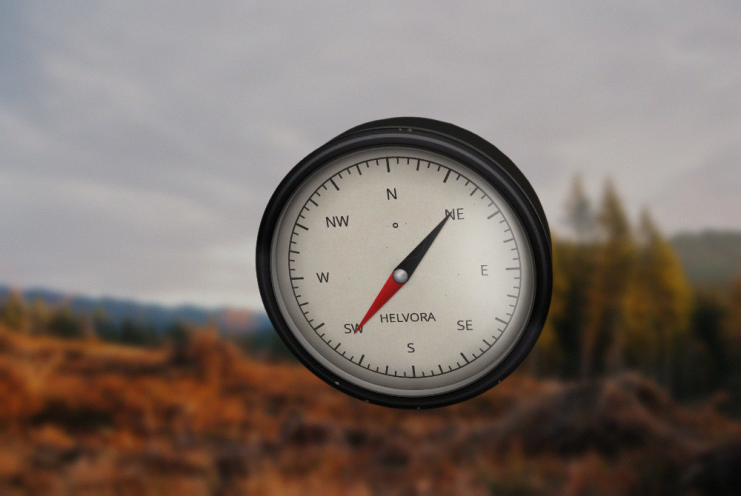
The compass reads 222.5 °
